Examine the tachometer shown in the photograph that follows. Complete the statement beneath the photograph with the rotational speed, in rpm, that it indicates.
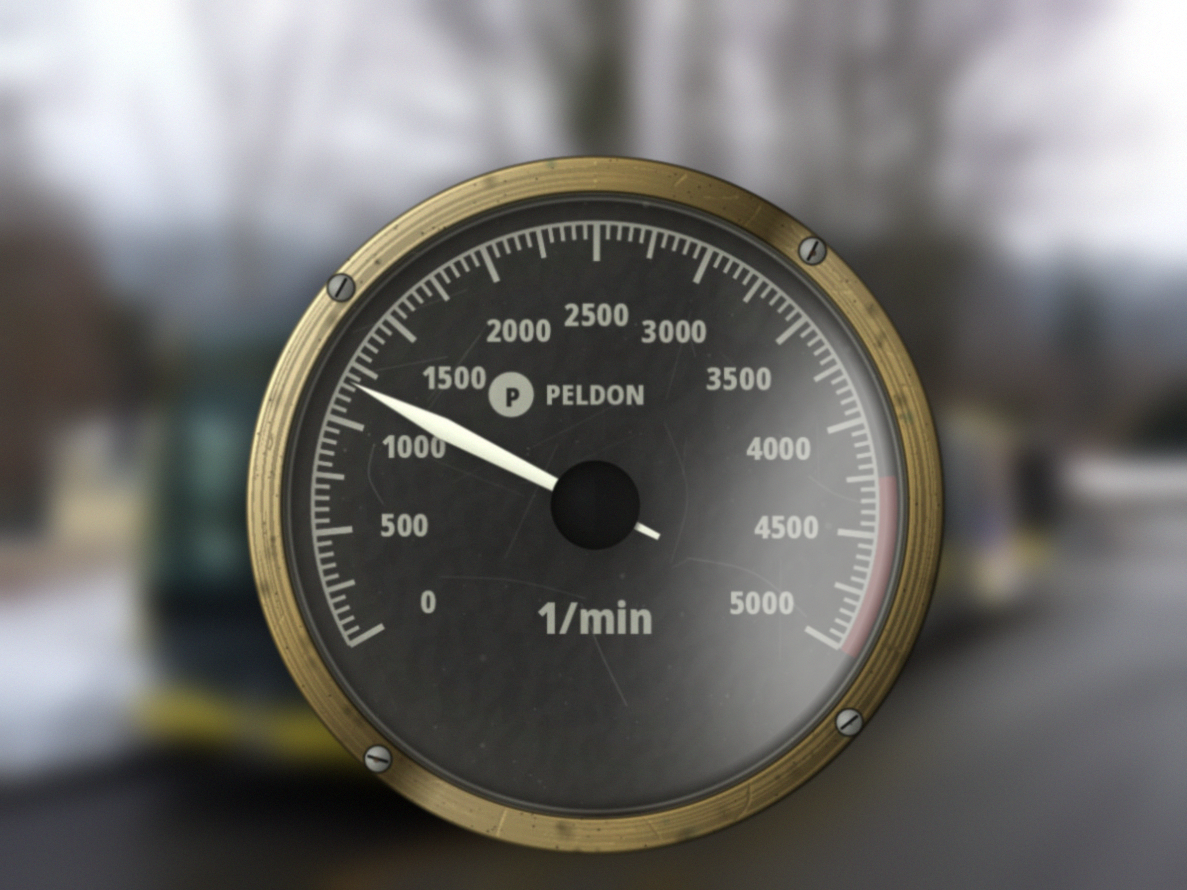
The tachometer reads 1175 rpm
